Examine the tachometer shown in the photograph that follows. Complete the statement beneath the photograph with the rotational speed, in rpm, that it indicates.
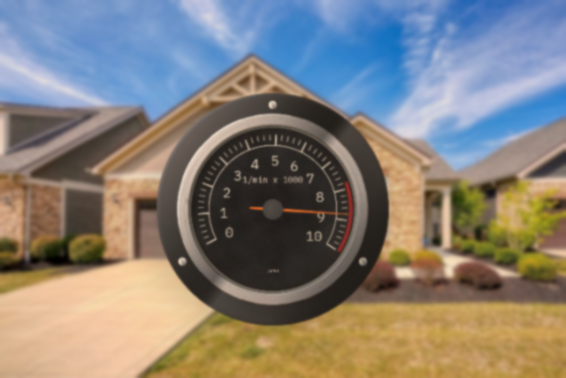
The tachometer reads 8800 rpm
